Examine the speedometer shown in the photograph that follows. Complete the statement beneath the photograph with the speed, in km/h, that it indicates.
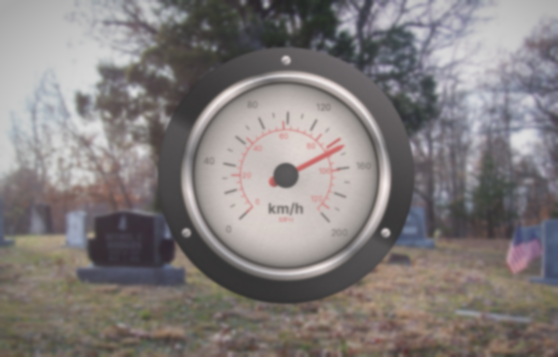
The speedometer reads 145 km/h
